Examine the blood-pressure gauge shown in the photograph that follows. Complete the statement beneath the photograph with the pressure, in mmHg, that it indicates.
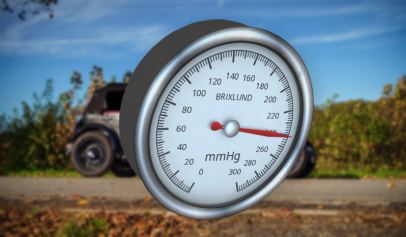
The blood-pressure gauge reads 240 mmHg
